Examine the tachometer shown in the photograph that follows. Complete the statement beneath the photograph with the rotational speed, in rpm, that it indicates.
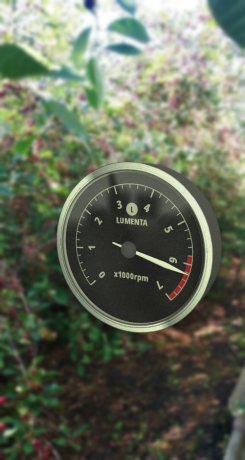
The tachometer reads 6200 rpm
